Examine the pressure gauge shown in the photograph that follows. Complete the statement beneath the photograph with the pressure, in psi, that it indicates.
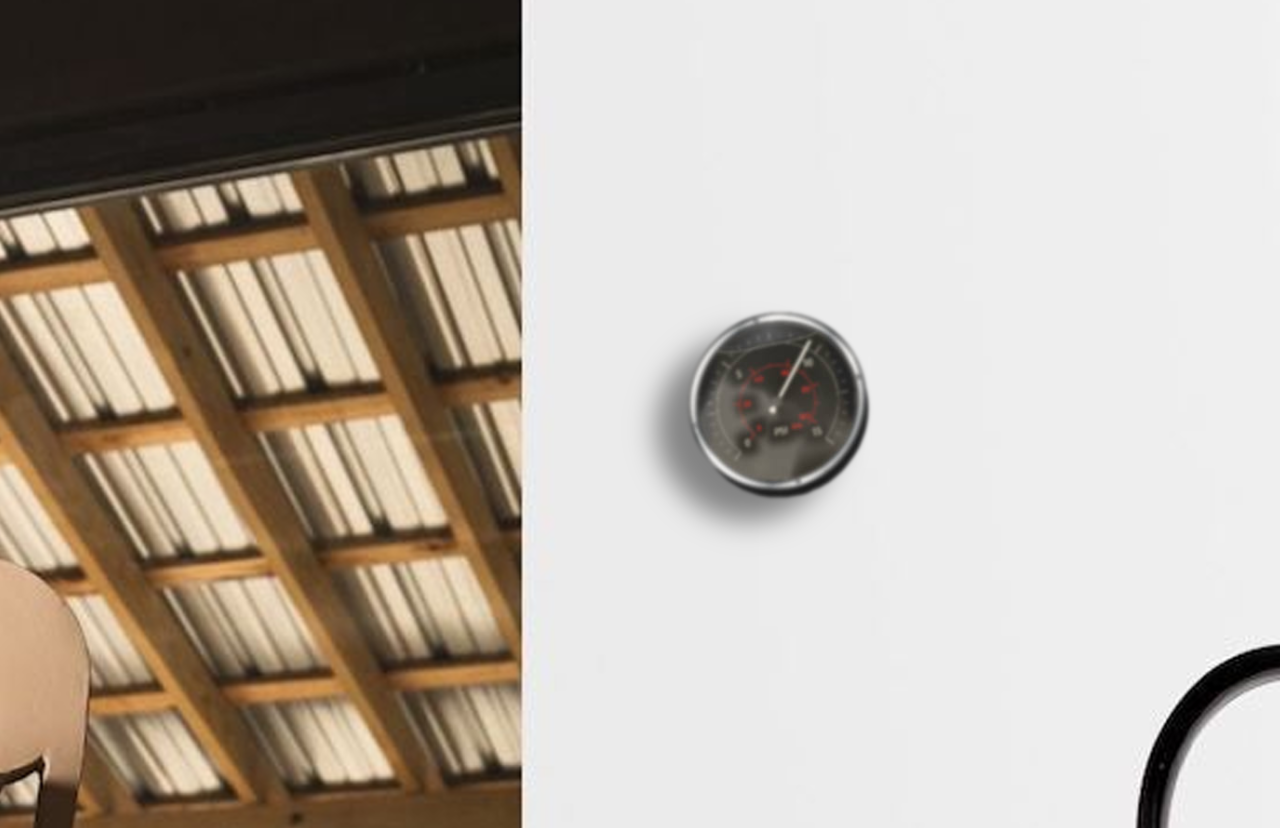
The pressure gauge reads 9.5 psi
